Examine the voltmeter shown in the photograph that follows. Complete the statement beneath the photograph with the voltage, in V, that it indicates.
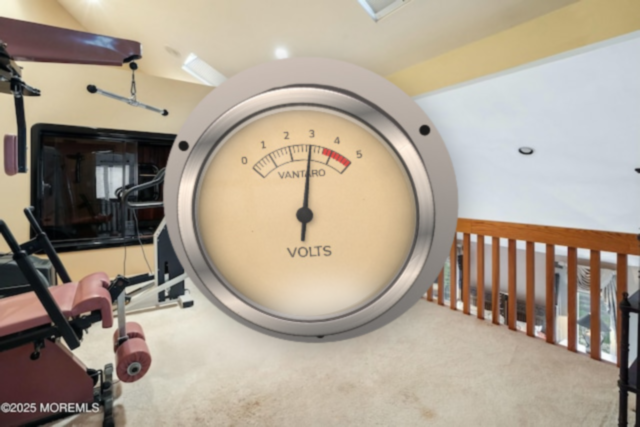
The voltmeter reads 3 V
